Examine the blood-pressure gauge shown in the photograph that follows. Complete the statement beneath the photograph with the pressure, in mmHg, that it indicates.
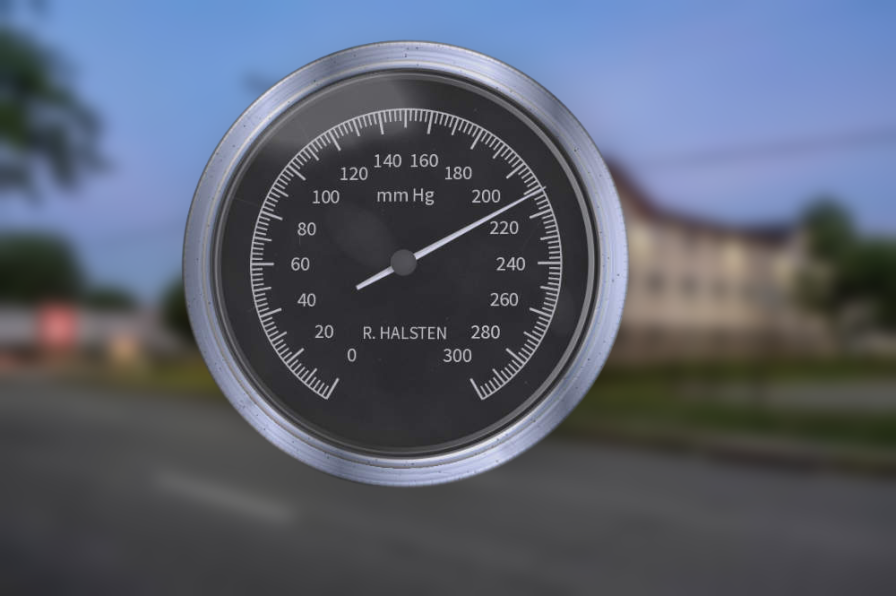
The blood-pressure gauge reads 212 mmHg
